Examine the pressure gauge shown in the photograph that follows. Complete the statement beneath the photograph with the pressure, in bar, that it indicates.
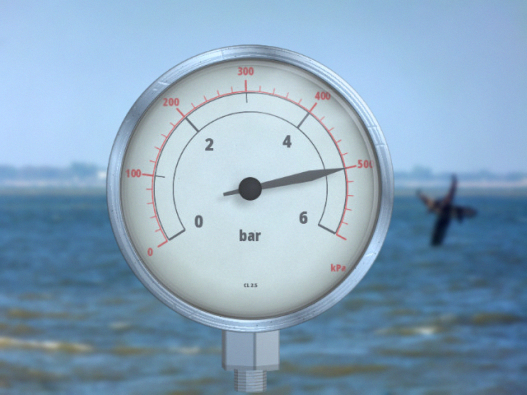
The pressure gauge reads 5 bar
